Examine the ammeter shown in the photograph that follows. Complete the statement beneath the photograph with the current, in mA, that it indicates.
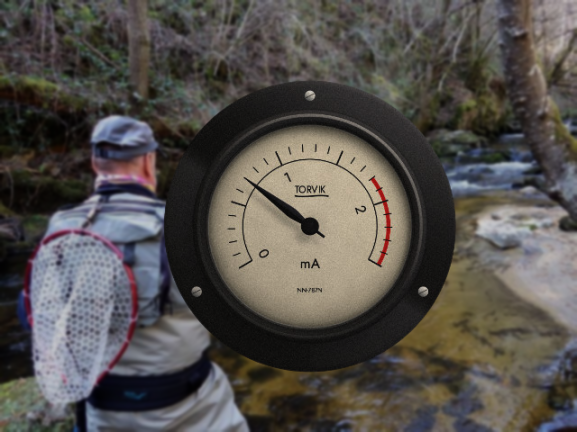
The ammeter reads 0.7 mA
